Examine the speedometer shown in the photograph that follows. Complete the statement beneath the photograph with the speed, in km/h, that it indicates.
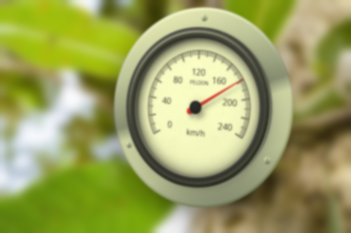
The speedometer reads 180 km/h
